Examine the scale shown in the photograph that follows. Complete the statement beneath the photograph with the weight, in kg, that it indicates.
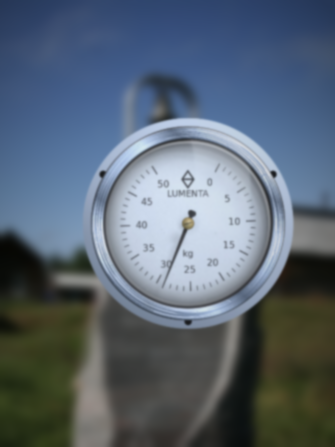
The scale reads 29 kg
